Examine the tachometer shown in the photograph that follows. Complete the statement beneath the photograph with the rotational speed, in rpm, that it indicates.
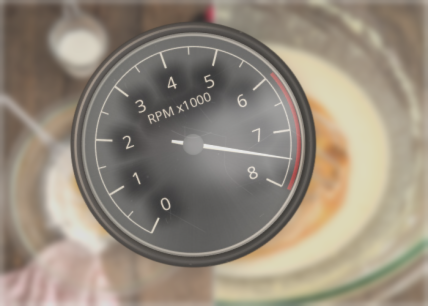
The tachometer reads 7500 rpm
